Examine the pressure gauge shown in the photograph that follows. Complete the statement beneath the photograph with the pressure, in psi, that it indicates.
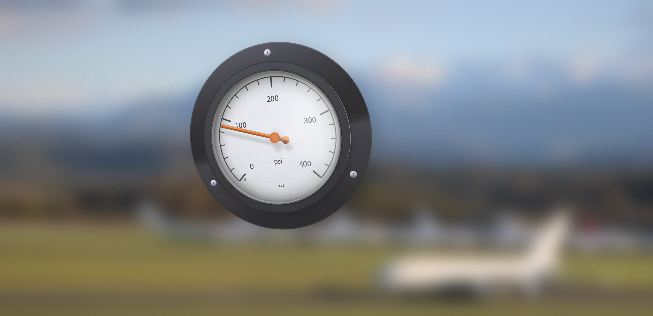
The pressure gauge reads 90 psi
